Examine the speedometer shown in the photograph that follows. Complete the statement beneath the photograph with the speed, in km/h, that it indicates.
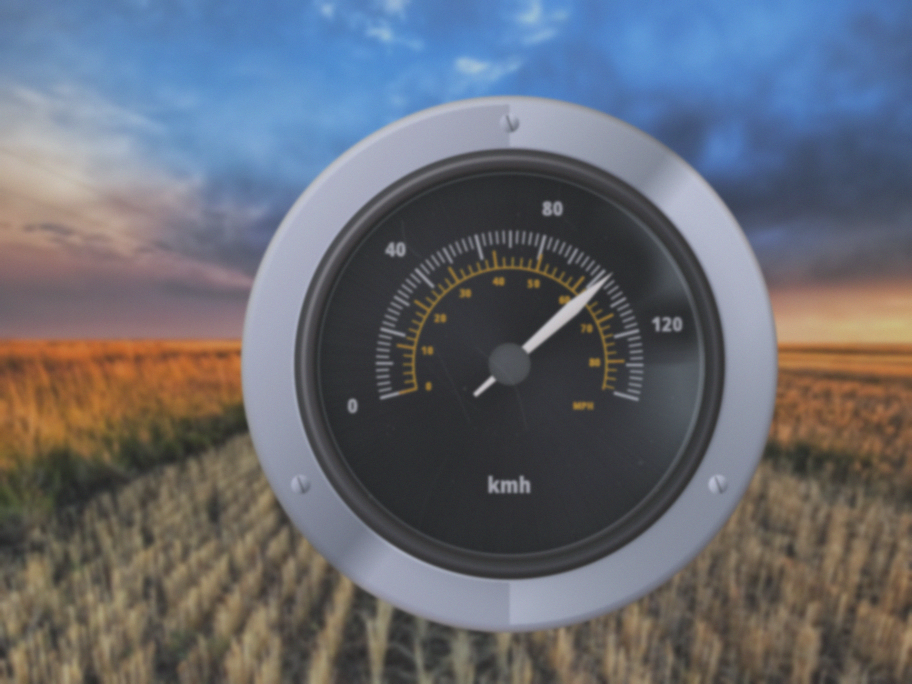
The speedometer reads 102 km/h
